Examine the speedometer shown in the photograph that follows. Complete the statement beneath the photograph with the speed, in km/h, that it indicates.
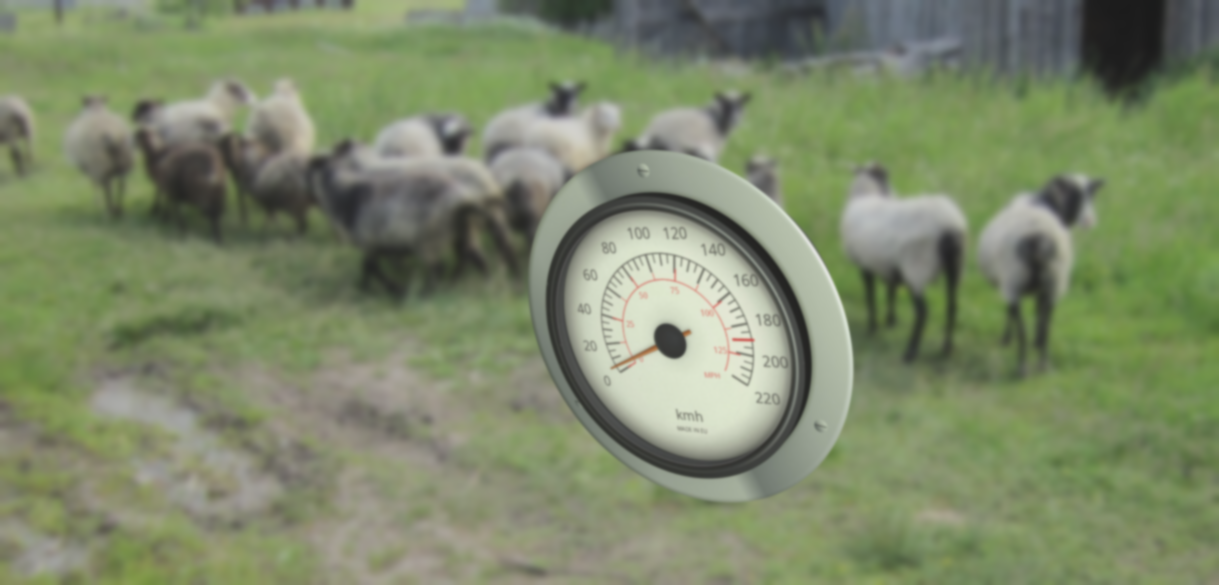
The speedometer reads 5 km/h
